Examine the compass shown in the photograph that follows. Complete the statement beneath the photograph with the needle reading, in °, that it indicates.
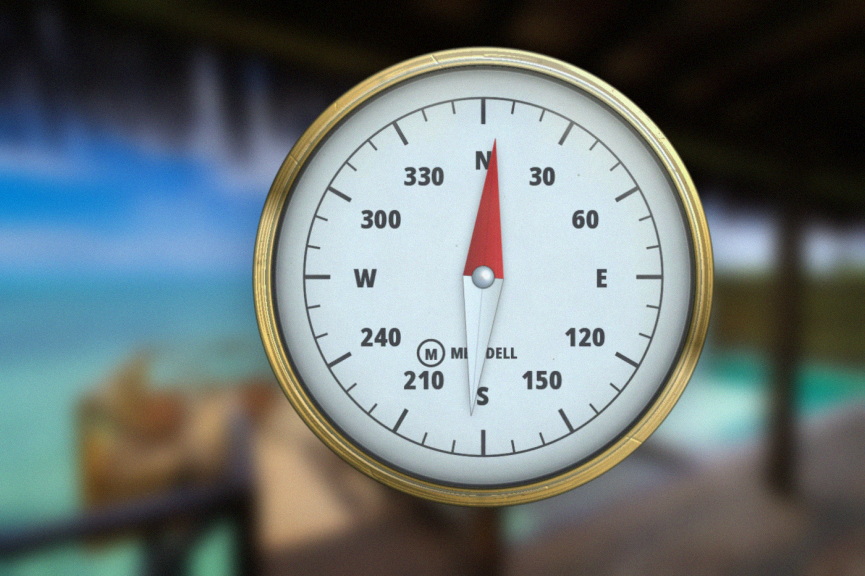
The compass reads 5 °
